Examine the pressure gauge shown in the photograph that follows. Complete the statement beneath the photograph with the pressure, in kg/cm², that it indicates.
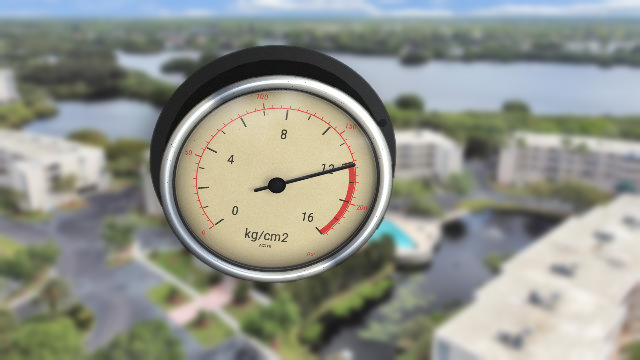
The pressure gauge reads 12 kg/cm²
